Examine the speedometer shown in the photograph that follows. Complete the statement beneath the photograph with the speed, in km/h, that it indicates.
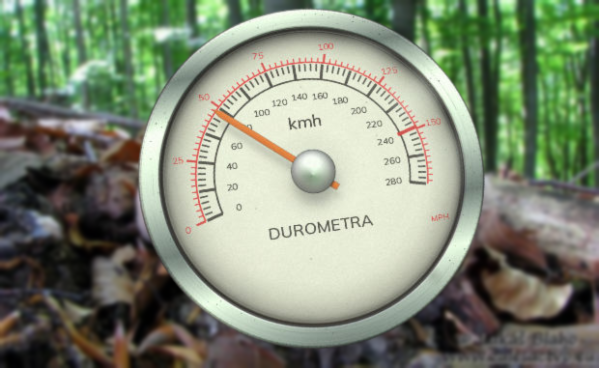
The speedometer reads 76 km/h
